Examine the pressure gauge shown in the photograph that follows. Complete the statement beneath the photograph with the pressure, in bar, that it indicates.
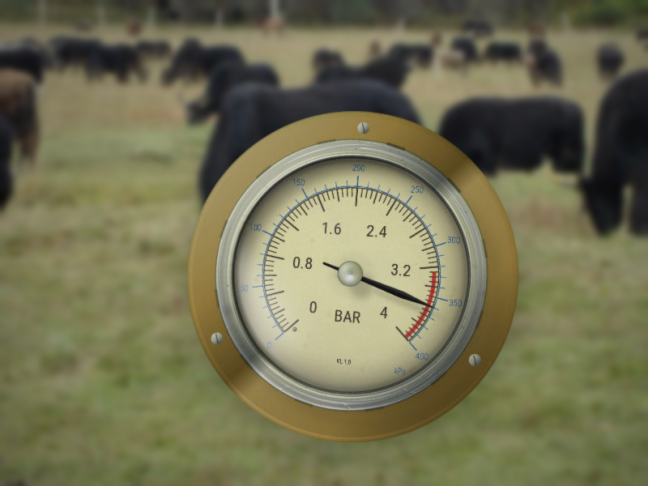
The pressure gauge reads 3.6 bar
